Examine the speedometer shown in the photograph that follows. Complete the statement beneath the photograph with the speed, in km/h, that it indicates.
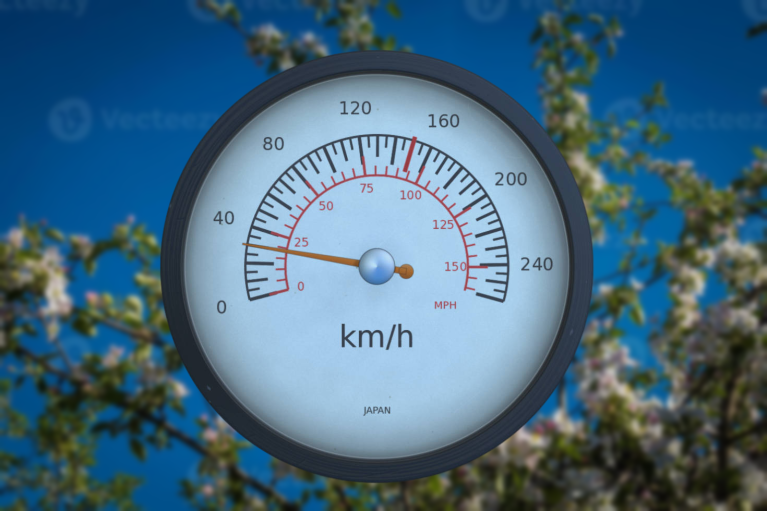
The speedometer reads 30 km/h
